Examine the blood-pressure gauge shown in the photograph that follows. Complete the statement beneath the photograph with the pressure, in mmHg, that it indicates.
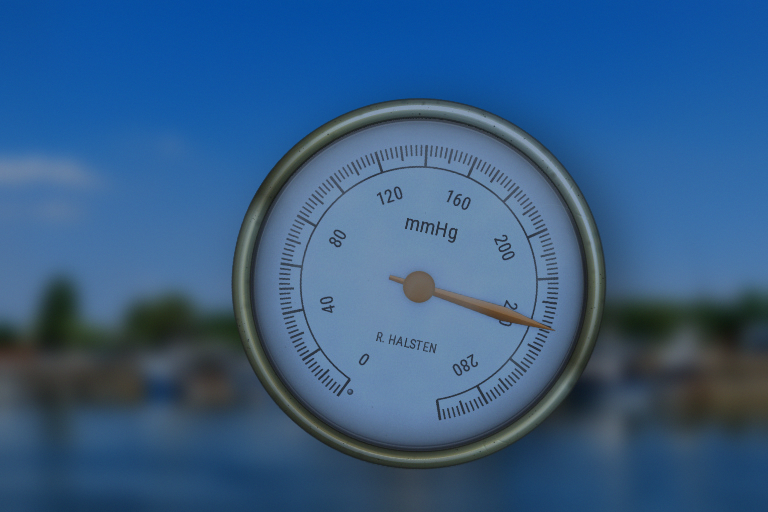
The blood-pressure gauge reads 240 mmHg
